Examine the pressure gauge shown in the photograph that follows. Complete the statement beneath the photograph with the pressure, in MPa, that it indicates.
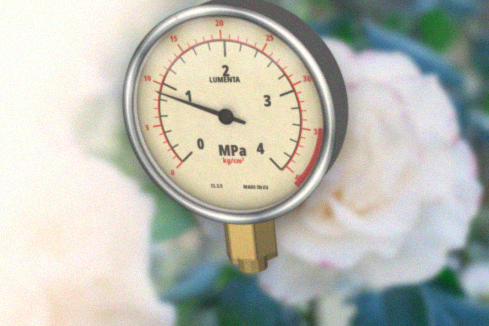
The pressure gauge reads 0.9 MPa
